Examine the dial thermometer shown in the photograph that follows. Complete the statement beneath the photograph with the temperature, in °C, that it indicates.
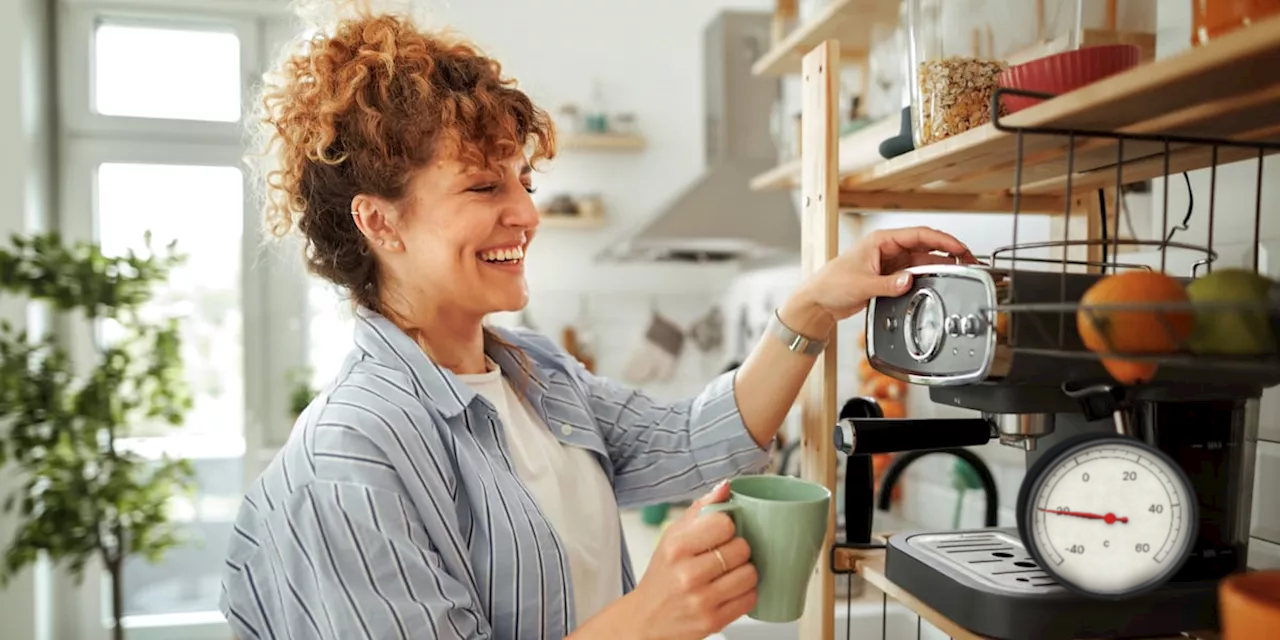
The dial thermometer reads -20 °C
